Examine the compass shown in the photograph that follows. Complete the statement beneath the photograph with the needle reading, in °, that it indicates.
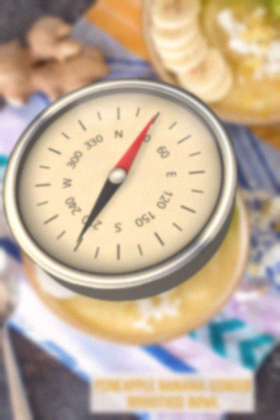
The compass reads 30 °
